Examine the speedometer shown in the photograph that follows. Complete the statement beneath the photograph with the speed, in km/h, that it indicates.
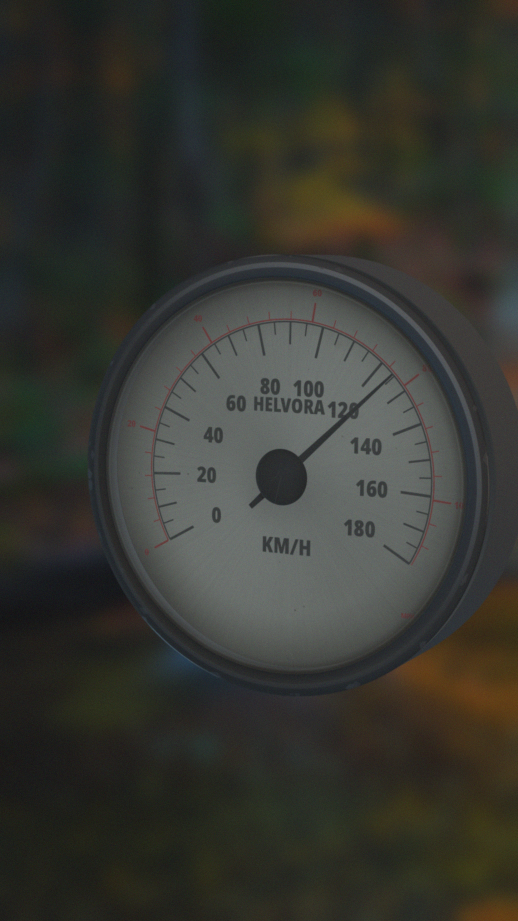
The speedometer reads 125 km/h
